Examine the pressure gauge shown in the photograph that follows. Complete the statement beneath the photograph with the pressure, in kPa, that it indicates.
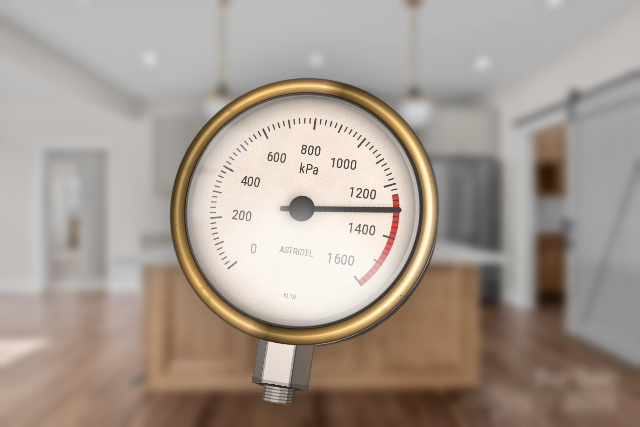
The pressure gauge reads 1300 kPa
